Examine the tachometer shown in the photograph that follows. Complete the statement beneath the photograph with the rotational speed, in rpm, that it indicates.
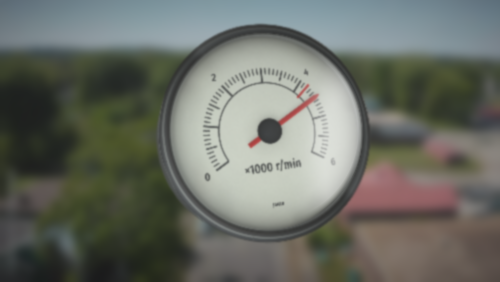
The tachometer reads 4500 rpm
